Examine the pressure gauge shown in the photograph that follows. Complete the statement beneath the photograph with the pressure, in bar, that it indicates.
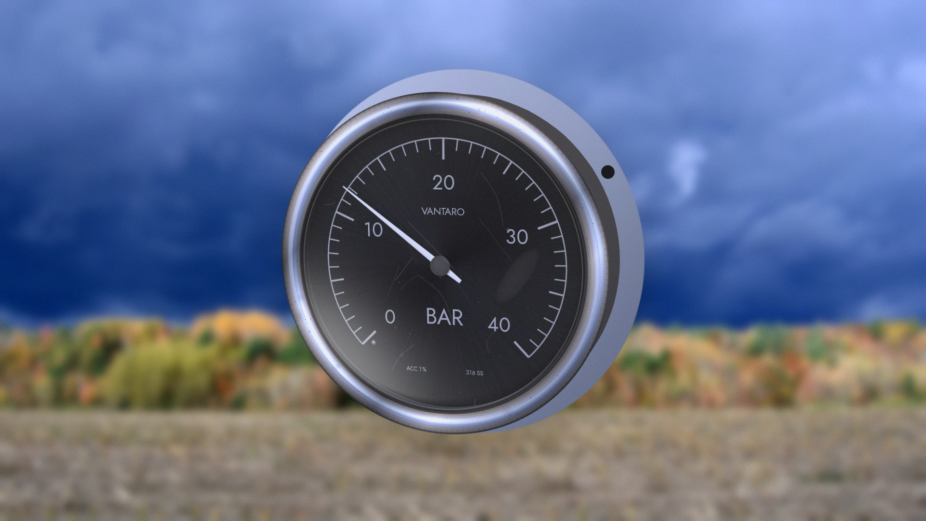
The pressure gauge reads 12 bar
